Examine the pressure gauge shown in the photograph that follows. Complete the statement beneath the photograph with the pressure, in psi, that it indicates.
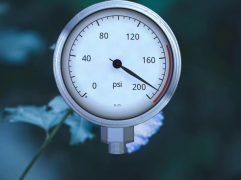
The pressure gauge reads 190 psi
